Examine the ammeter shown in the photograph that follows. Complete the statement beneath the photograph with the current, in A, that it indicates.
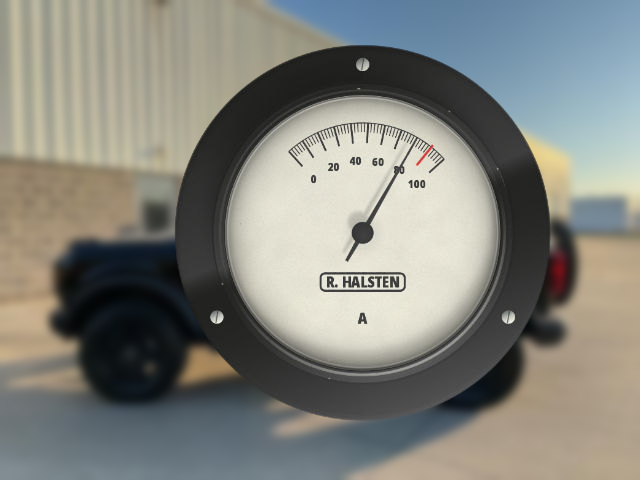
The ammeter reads 80 A
